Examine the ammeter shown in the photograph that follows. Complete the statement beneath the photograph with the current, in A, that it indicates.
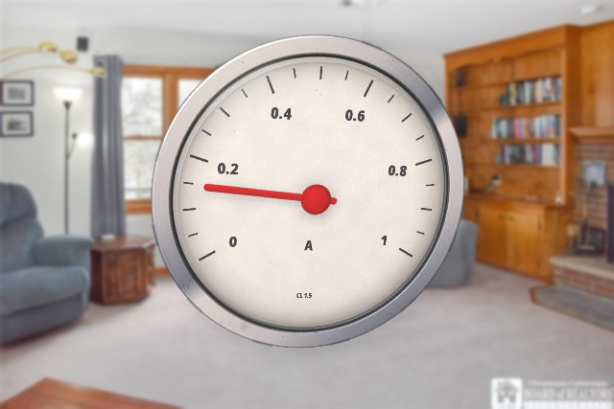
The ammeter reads 0.15 A
